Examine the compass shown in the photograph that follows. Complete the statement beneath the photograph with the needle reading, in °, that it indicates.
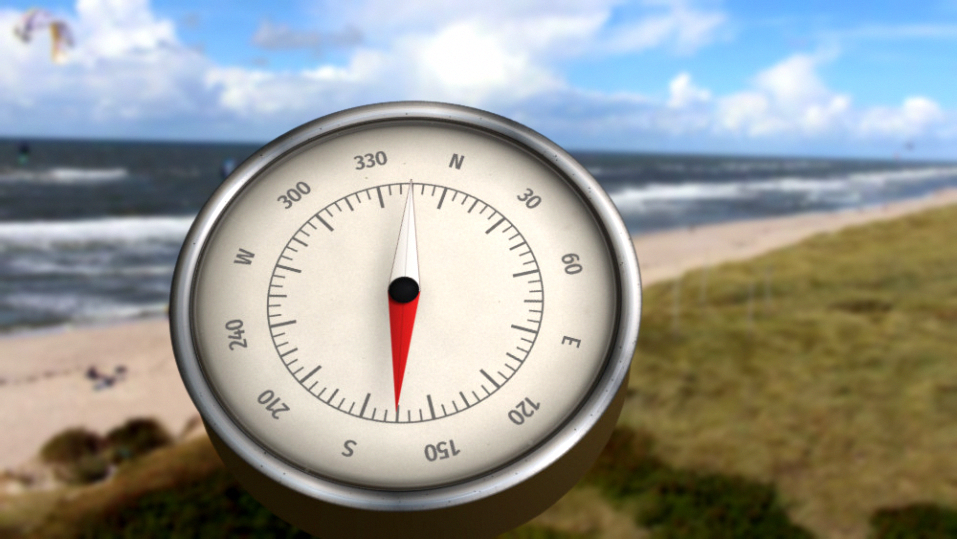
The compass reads 165 °
